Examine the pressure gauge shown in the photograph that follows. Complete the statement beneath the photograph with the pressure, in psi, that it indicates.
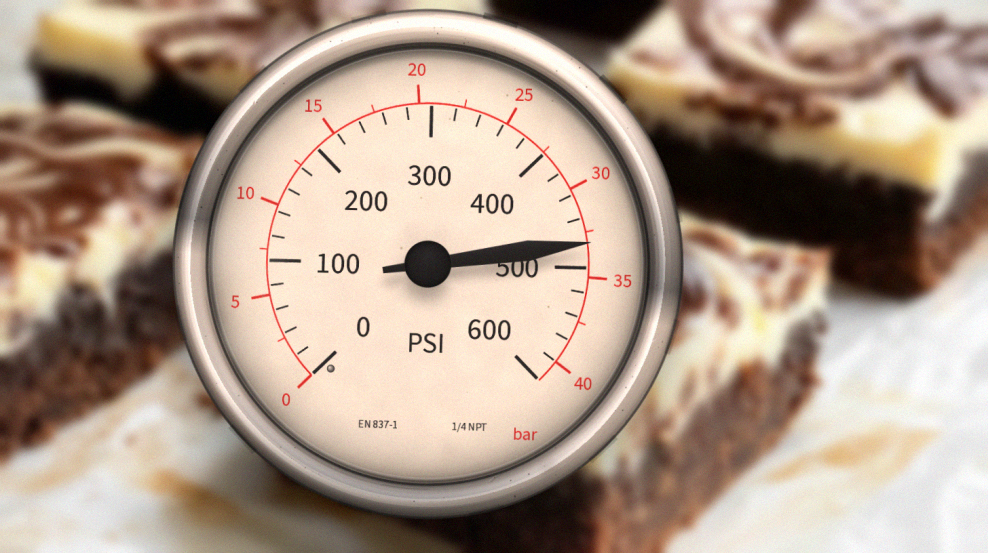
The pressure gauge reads 480 psi
